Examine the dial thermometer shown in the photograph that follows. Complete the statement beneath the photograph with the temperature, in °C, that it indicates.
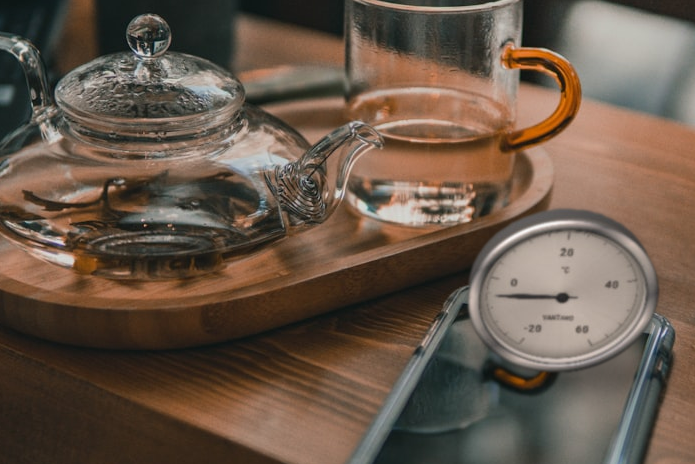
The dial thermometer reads -4 °C
